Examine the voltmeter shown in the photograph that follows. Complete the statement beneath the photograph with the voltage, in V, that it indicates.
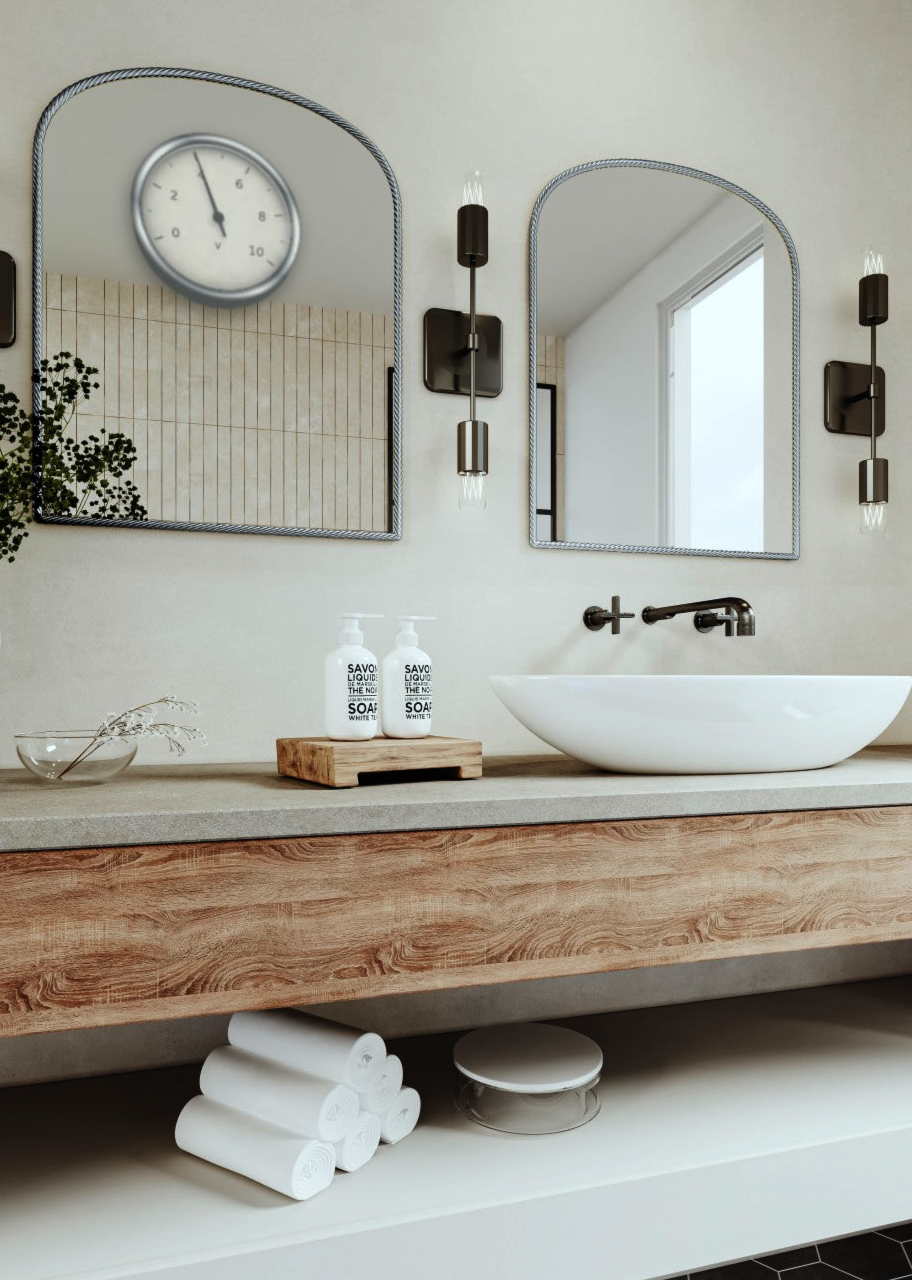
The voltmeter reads 4 V
